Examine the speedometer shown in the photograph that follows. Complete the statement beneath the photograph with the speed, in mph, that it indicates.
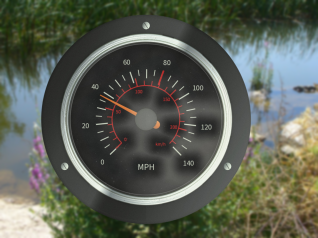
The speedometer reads 37.5 mph
